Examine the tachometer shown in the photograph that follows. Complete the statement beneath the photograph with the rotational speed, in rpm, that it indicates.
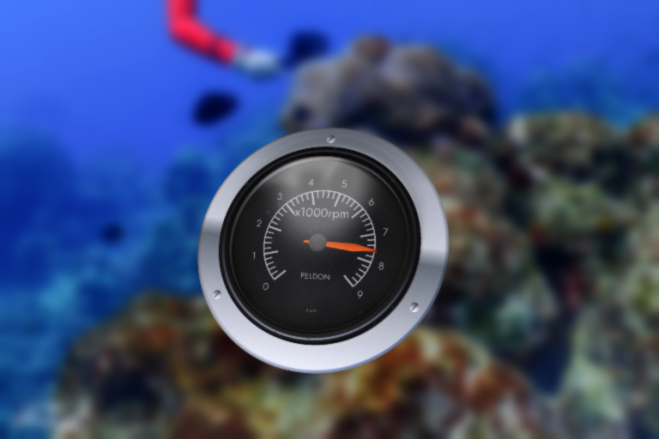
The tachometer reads 7600 rpm
